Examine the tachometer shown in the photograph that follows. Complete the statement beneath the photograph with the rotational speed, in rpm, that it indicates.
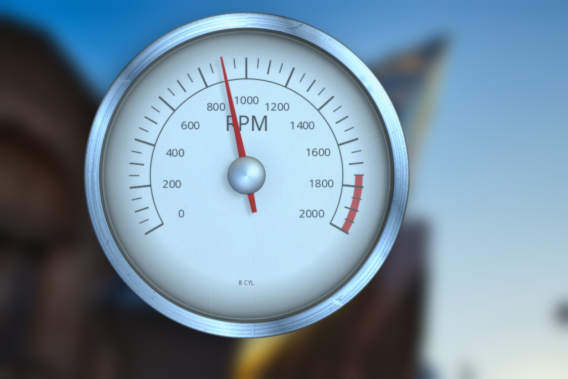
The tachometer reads 900 rpm
